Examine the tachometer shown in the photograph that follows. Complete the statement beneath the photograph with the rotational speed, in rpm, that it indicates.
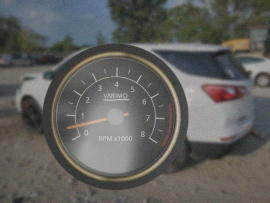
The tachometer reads 500 rpm
